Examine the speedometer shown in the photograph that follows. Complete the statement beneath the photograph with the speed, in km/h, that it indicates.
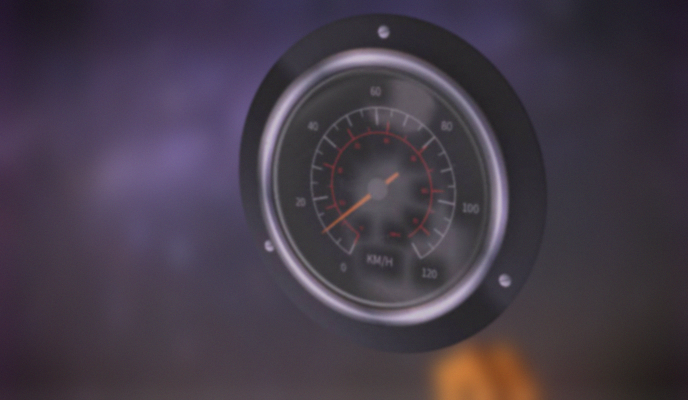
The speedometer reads 10 km/h
